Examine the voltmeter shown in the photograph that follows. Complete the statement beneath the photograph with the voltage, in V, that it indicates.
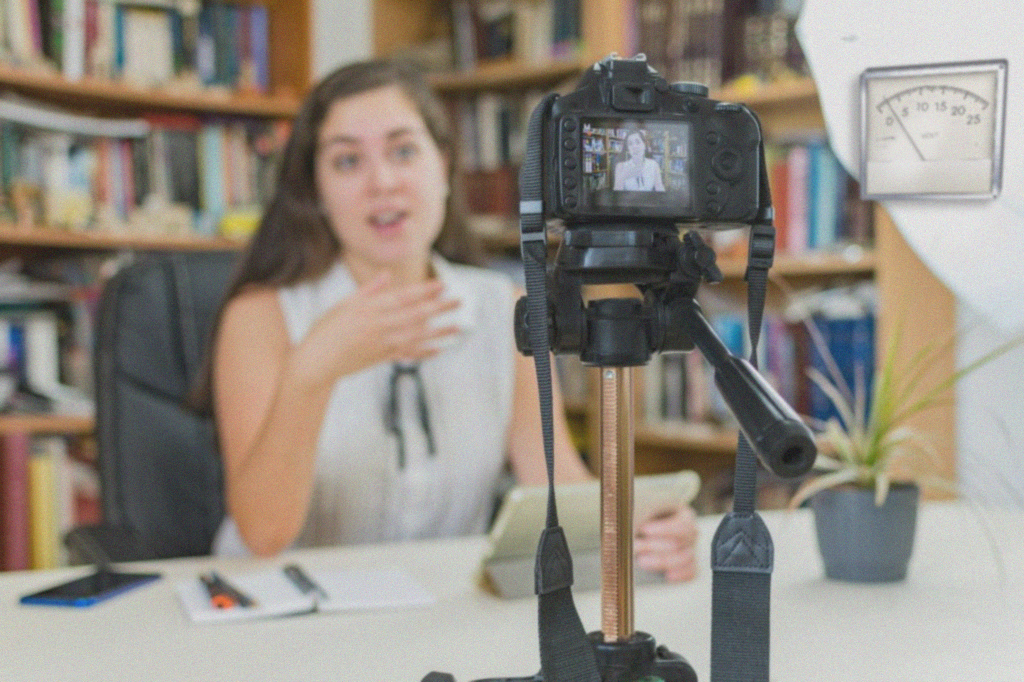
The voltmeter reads 2.5 V
